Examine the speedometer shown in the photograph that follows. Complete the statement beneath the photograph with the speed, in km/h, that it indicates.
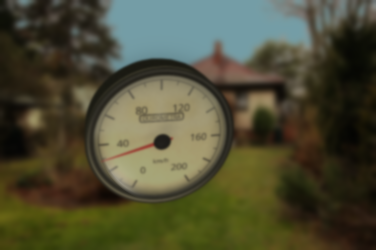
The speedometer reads 30 km/h
